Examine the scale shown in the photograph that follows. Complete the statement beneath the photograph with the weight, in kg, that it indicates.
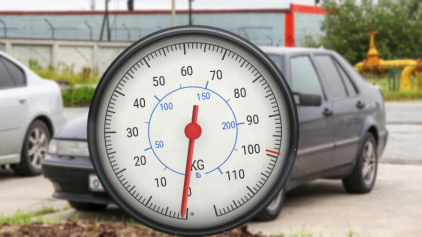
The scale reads 1 kg
